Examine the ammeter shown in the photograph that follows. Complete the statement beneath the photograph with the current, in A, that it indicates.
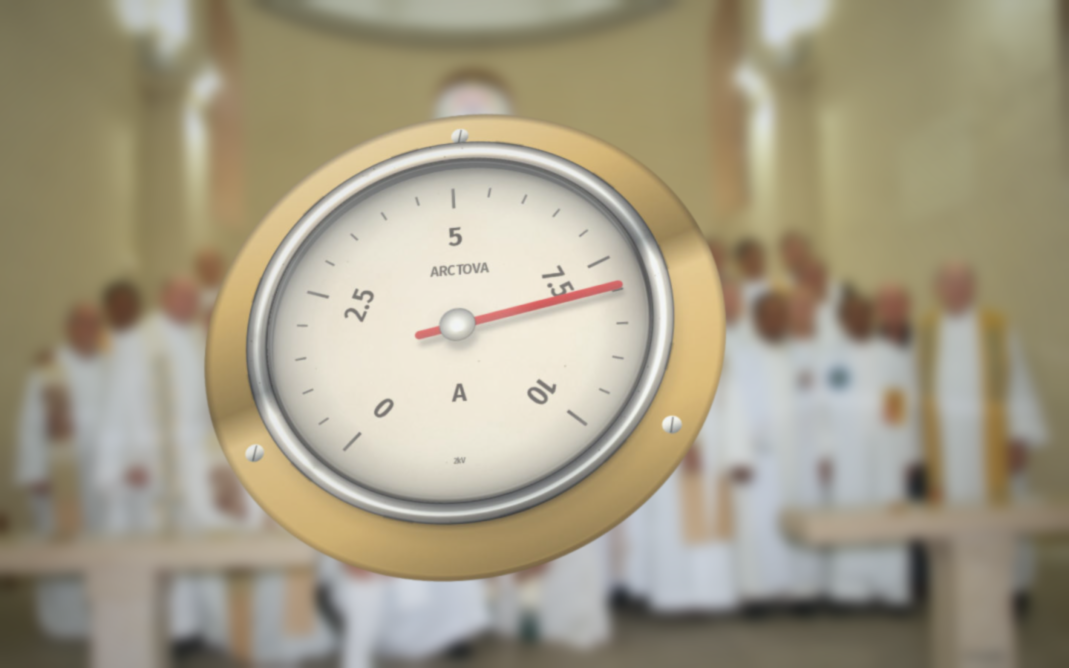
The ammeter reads 8 A
